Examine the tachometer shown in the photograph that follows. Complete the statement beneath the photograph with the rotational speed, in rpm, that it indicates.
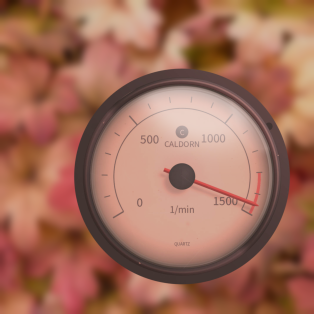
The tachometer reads 1450 rpm
